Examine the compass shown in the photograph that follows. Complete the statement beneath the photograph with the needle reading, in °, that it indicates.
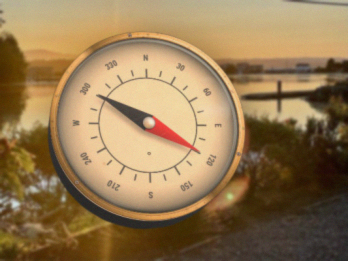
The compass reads 120 °
